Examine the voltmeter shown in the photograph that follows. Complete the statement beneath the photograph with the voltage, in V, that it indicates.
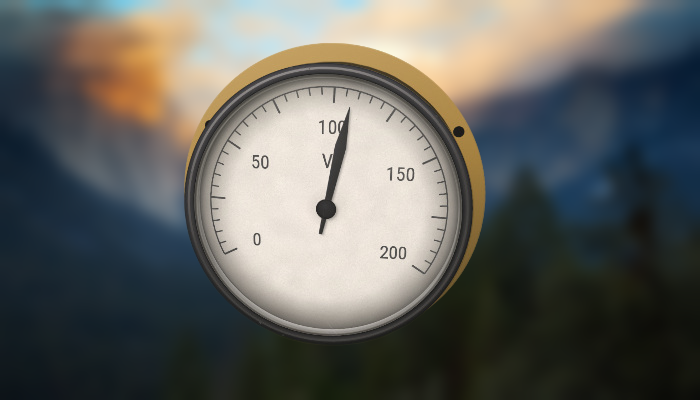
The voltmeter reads 107.5 V
